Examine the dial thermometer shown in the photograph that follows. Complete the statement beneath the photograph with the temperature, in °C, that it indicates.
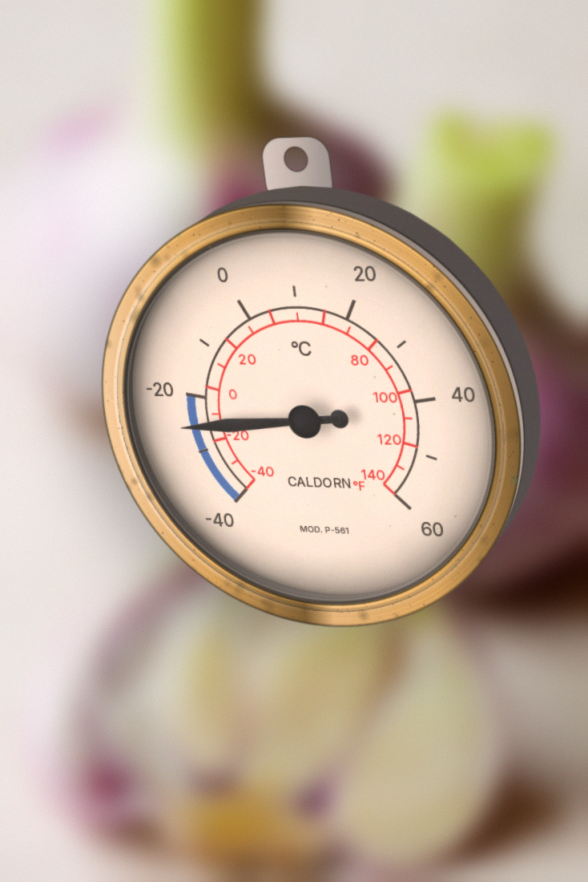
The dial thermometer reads -25 °C
